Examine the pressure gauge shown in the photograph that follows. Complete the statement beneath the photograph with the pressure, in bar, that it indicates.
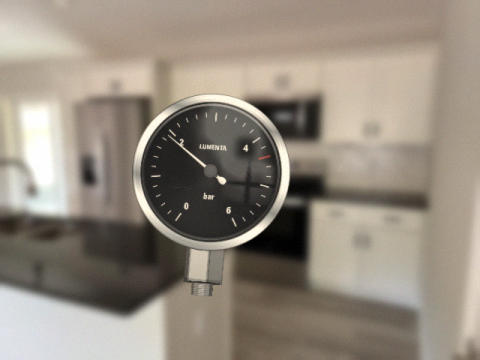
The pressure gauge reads 1.9 bar
